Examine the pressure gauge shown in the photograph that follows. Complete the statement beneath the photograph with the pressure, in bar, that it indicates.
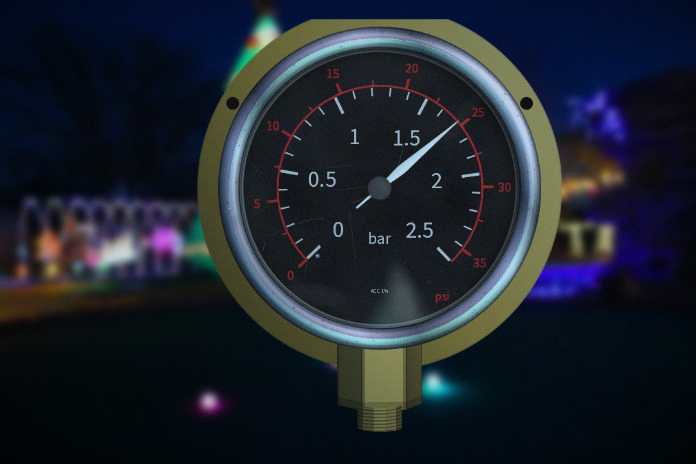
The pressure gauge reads 1.7 bar
